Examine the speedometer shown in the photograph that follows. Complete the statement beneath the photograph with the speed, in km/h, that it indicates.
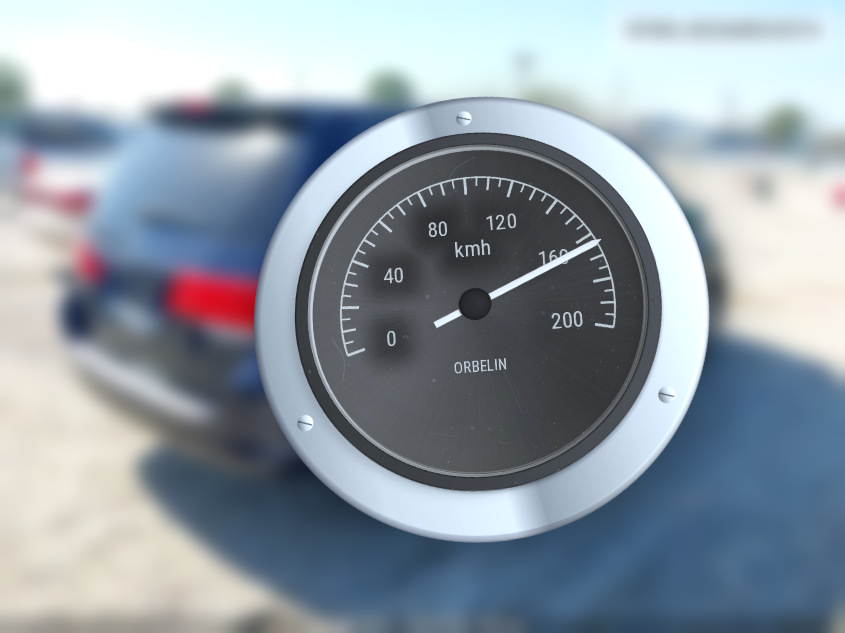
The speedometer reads 165 km/h
